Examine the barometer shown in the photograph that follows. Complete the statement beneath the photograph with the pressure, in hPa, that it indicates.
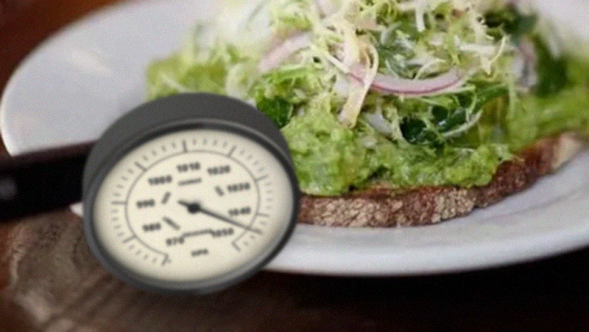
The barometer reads 1044 hPa
